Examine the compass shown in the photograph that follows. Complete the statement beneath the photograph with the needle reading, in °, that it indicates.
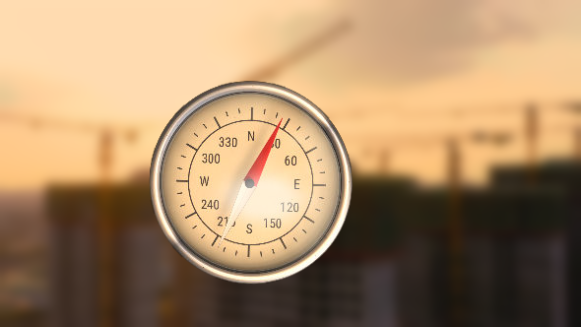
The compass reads 25 °
